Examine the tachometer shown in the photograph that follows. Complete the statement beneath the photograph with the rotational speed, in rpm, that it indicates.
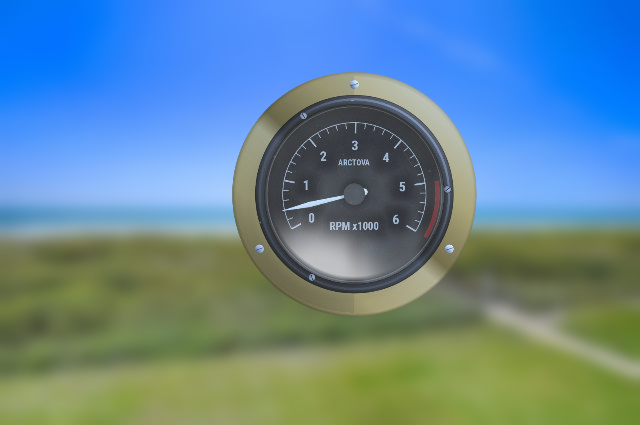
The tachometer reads 400 rpm
